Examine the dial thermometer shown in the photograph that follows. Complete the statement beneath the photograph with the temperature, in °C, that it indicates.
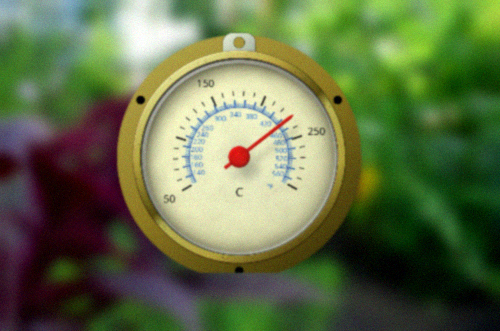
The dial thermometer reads 230 °C
